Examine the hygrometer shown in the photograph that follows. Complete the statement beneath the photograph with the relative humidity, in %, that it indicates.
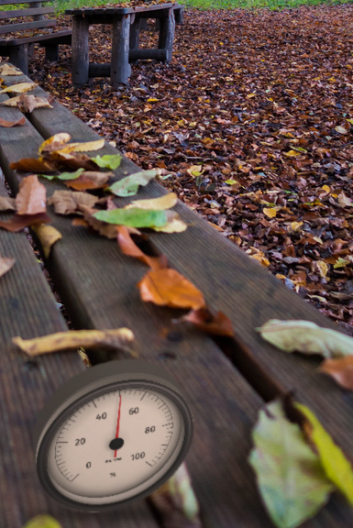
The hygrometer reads 50 %
